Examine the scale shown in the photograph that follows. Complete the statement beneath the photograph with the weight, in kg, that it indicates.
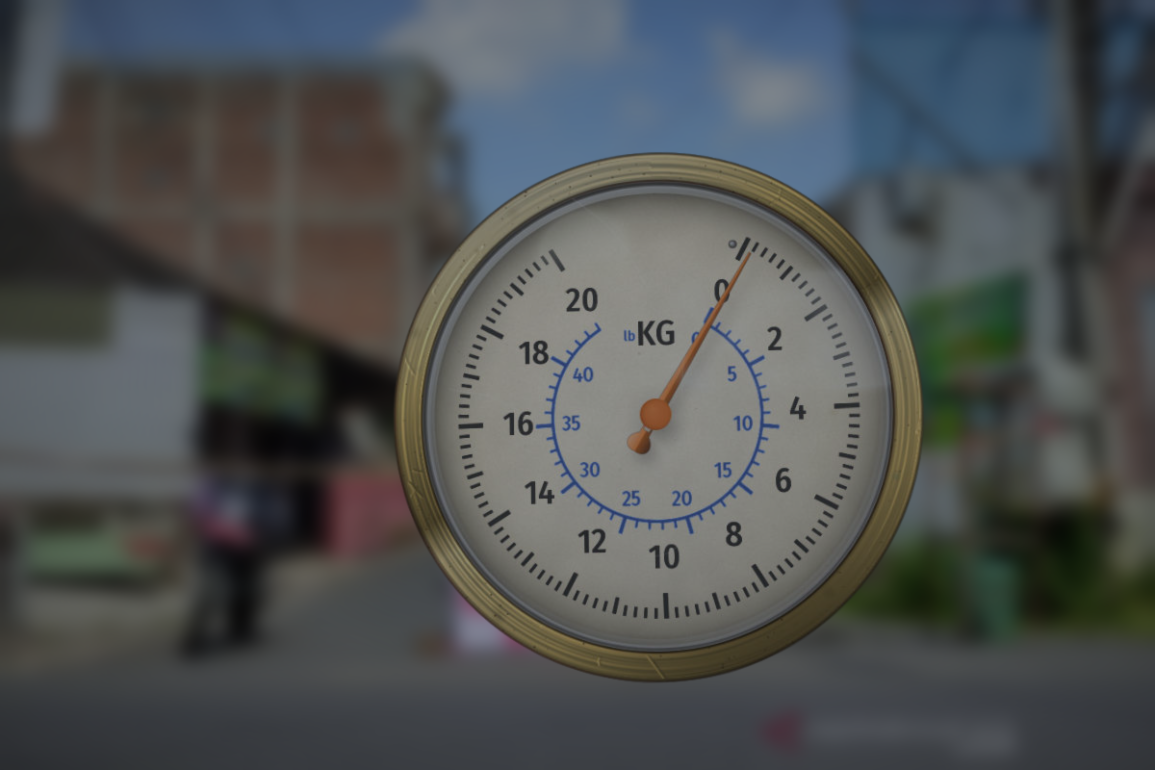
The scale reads 0.2 kg
